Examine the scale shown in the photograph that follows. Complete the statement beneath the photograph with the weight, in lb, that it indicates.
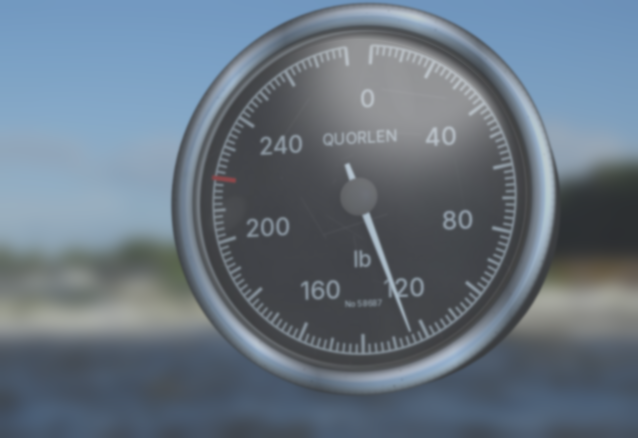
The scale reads 124 lb
